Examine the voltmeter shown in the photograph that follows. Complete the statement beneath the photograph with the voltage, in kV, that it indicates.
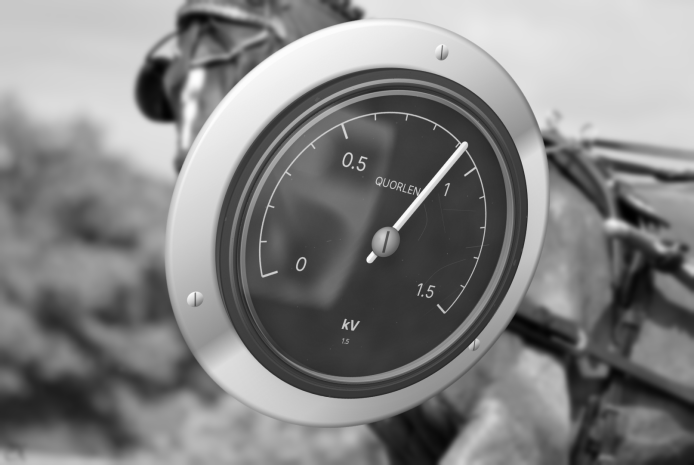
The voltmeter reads 0.9 kV
